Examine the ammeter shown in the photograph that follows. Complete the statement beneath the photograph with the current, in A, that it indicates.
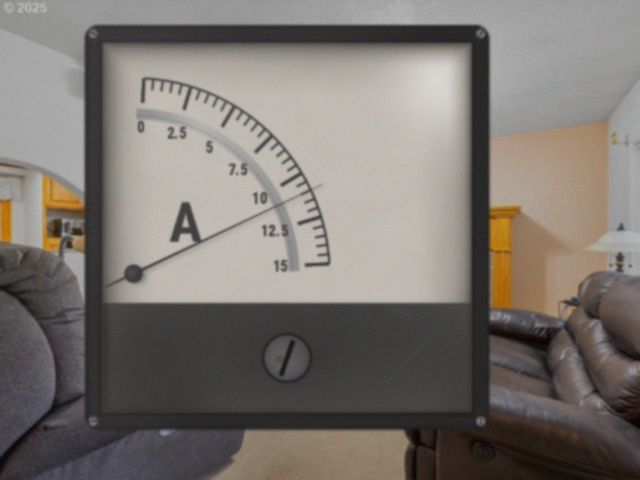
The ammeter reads 11 A
